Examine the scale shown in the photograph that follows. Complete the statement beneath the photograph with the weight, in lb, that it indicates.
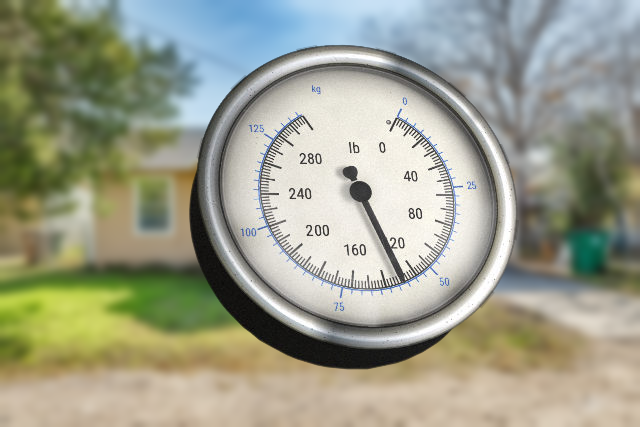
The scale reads 130 lb
